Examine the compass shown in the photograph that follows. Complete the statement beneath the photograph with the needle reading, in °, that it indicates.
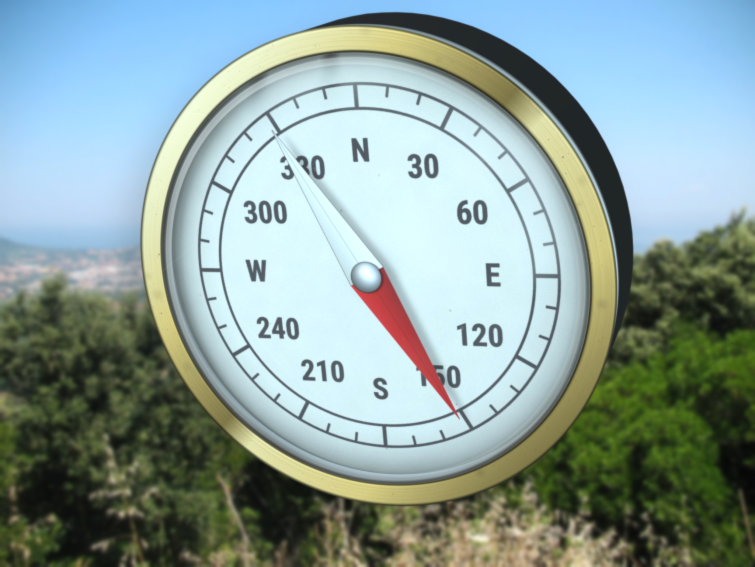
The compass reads 150 °
